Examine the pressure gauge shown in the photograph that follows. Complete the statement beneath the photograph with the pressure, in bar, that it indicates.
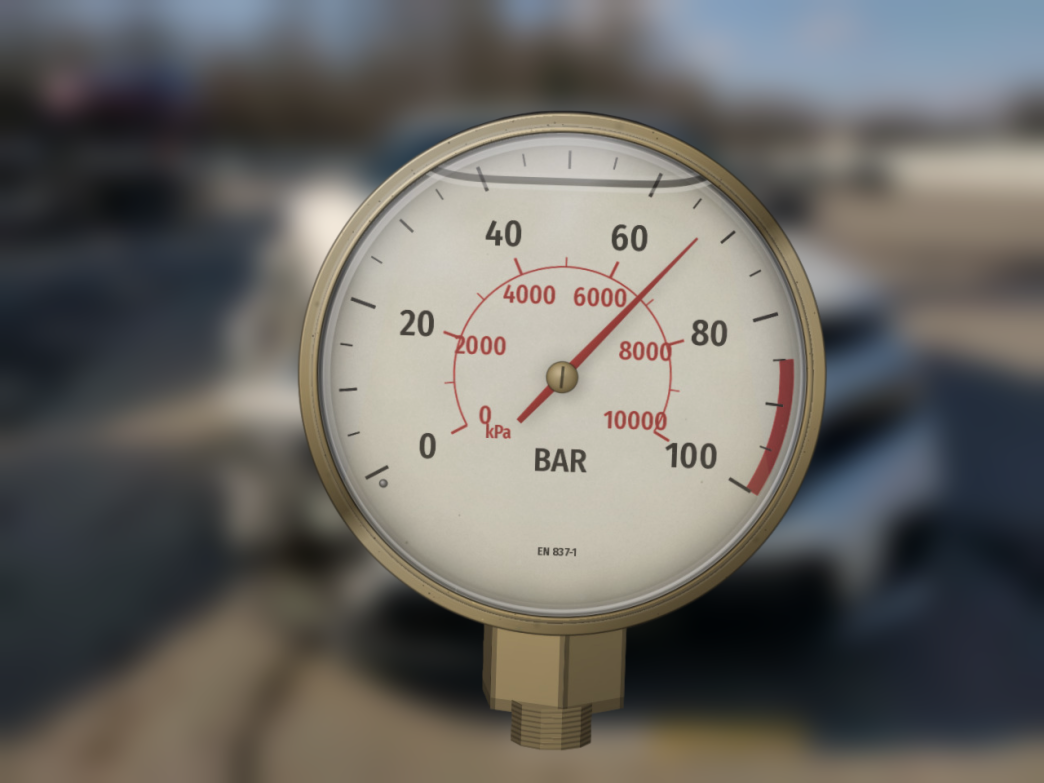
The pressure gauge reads 67.5 bar
